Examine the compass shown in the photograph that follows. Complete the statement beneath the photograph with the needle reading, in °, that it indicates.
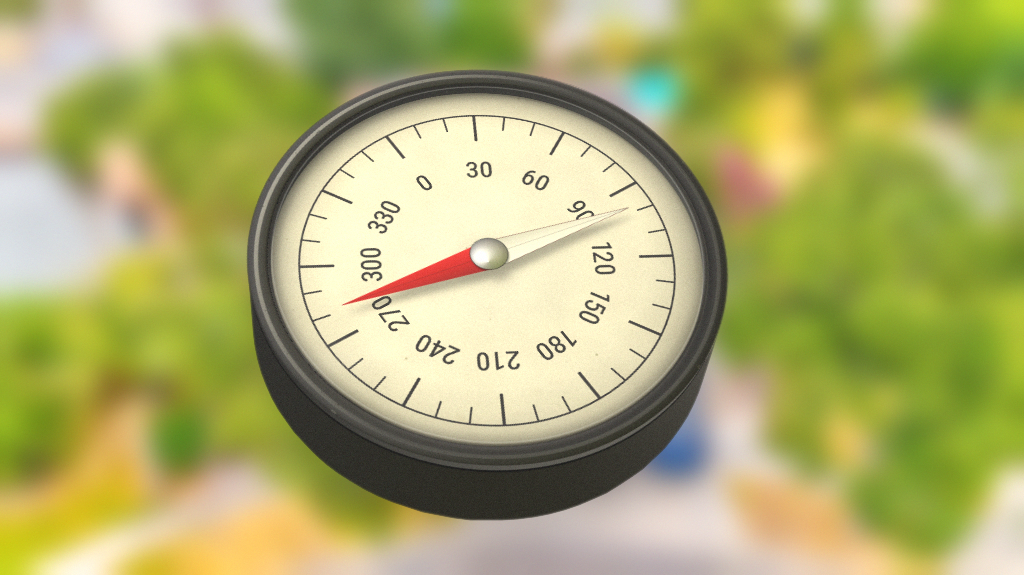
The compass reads 280 °
